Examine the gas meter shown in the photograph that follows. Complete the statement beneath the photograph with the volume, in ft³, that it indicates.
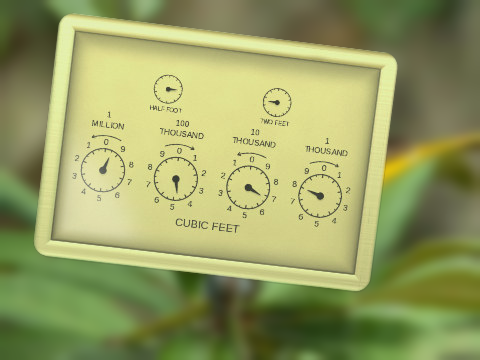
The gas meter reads 946800 ft³
